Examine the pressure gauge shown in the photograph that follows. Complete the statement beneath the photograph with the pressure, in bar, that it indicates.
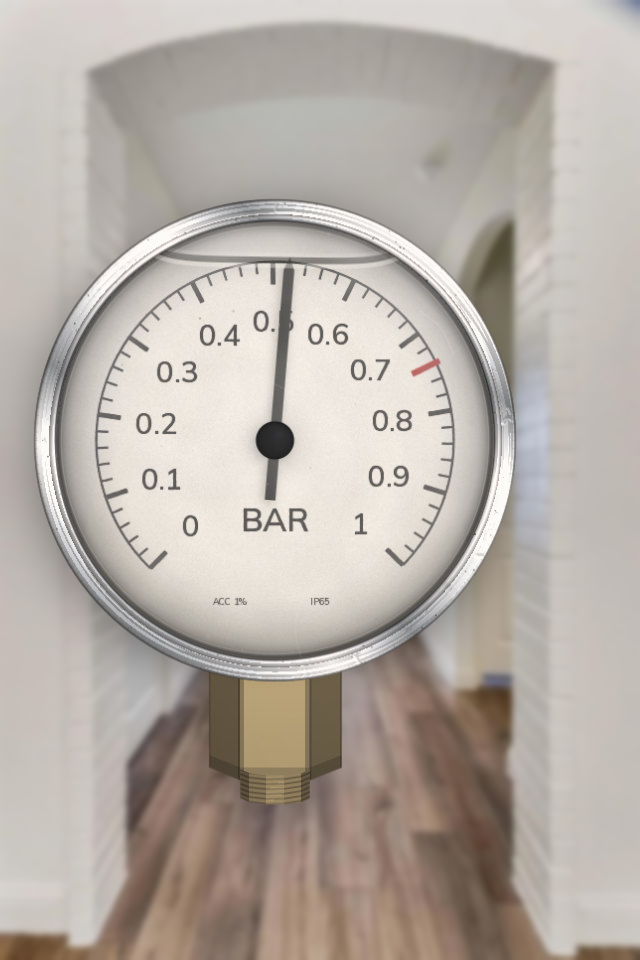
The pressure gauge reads 0.52 bar
